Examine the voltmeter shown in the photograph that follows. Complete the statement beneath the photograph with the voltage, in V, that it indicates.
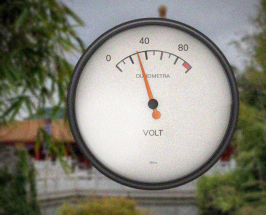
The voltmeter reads 30 V
